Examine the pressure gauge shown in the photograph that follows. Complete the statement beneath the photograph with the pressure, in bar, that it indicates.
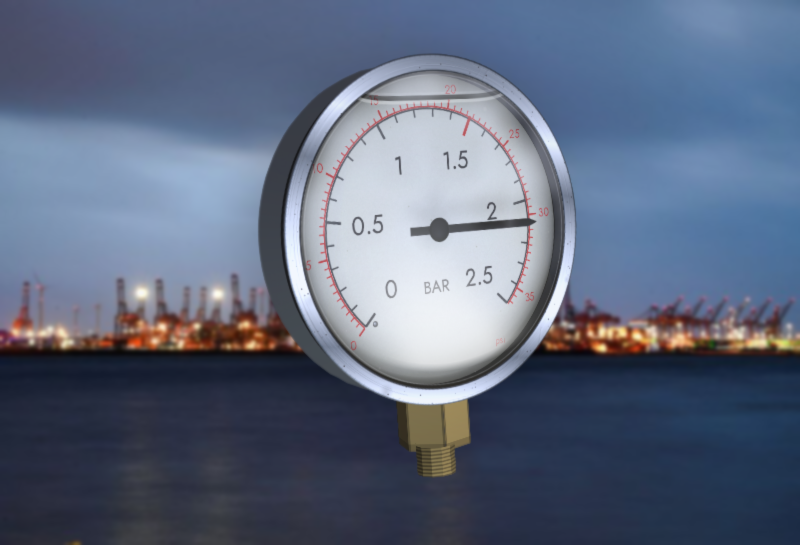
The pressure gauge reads 2.1 bar
